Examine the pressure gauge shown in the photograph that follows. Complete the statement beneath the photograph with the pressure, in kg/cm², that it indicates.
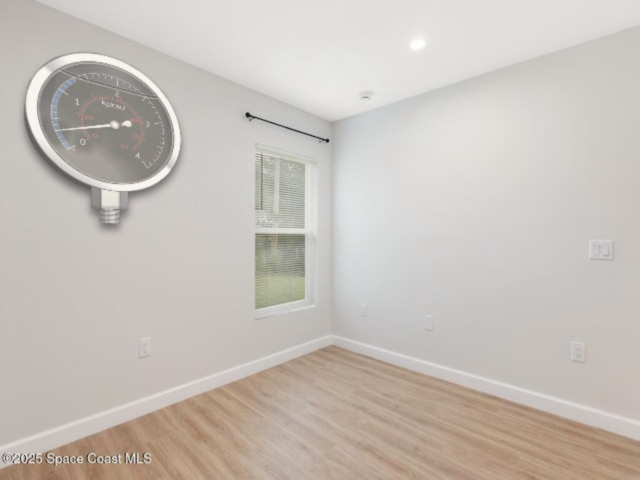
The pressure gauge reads 0.3 kg/cm²
